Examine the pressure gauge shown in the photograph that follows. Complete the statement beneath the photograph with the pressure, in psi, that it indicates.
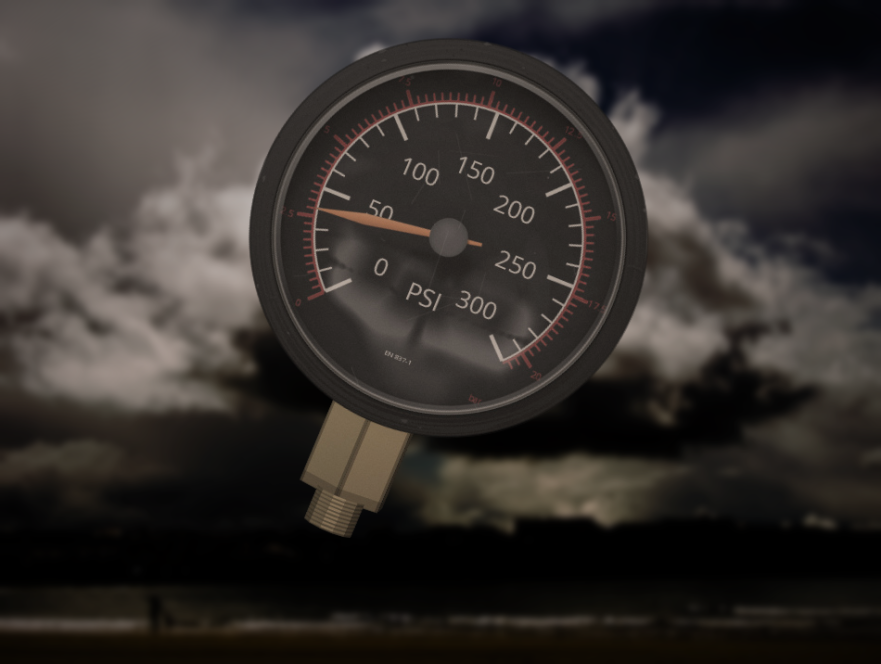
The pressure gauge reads 40 psi
